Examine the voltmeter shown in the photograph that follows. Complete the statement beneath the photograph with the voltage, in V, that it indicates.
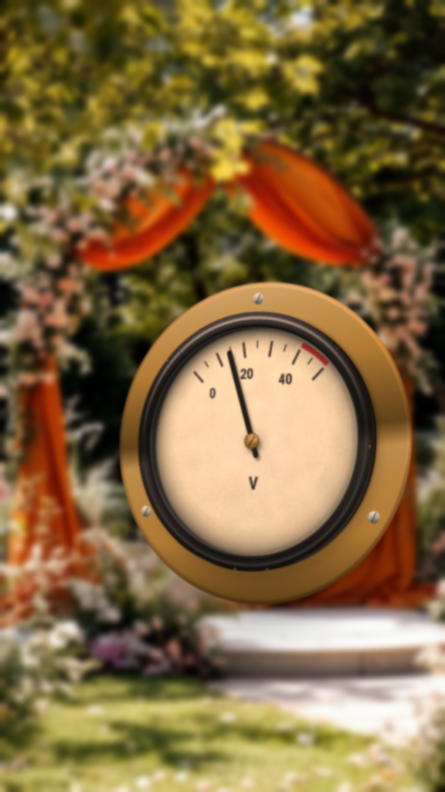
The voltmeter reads 15 V
